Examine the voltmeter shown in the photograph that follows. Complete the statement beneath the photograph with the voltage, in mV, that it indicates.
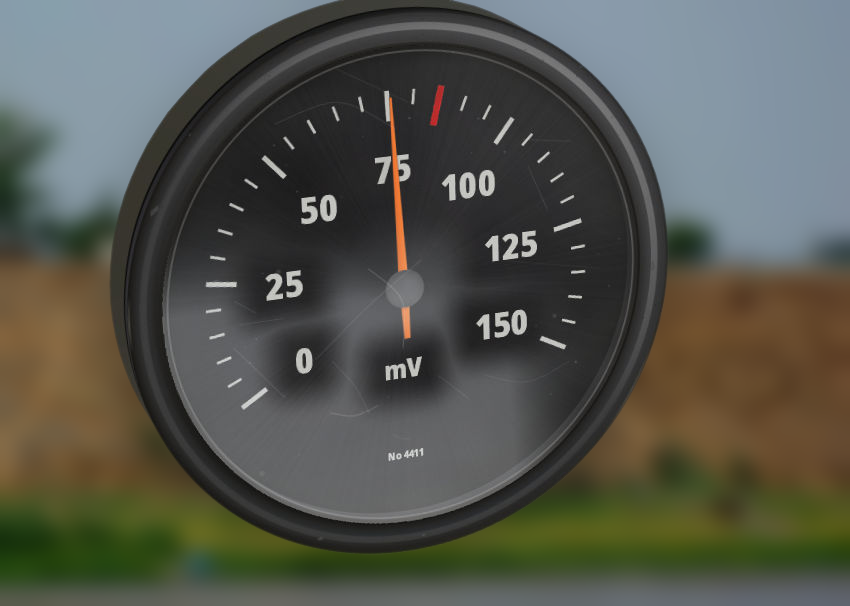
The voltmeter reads 75 mV
